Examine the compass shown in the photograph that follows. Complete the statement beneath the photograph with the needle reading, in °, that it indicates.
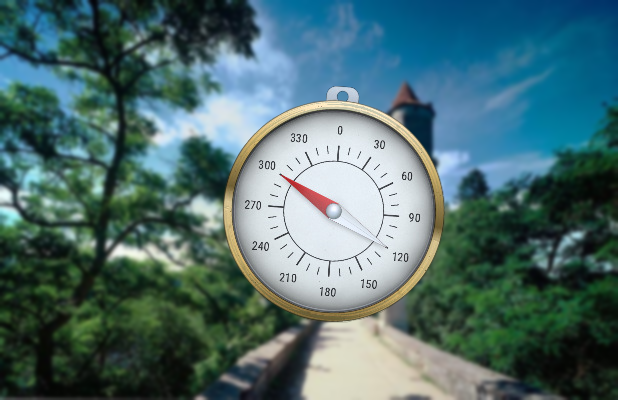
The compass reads 300 °
